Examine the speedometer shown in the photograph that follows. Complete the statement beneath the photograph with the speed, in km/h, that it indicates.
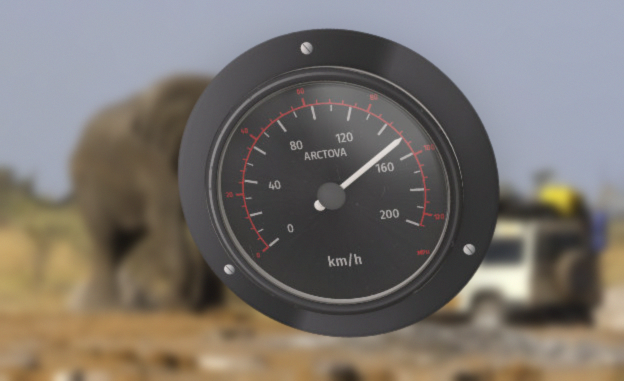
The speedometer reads 150 km/h
